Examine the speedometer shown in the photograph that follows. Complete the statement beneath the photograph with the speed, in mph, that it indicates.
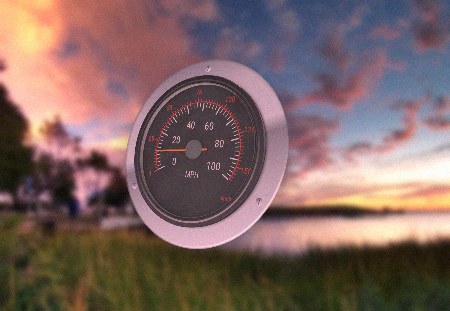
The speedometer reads 10 mph
